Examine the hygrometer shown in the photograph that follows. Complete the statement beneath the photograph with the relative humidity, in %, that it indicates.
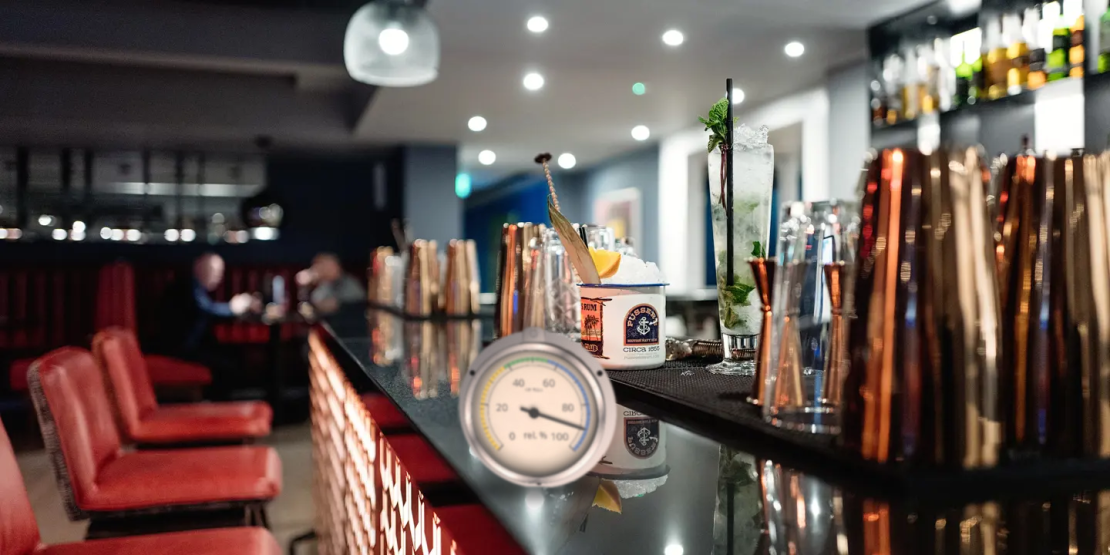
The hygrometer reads 90 %
